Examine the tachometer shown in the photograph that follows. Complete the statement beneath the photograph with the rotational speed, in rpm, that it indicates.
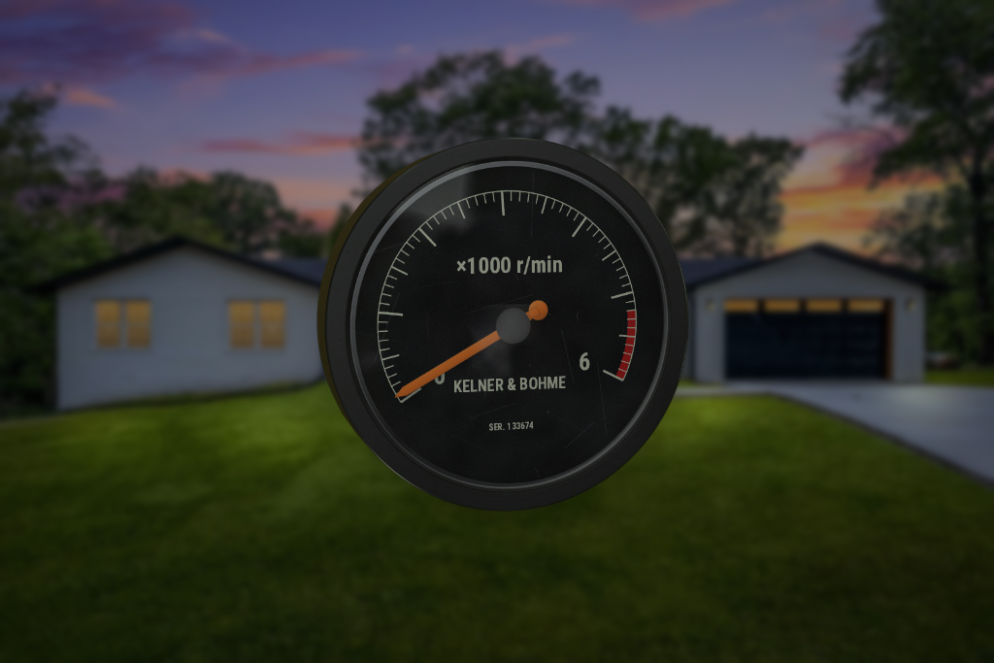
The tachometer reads 100 rpm
